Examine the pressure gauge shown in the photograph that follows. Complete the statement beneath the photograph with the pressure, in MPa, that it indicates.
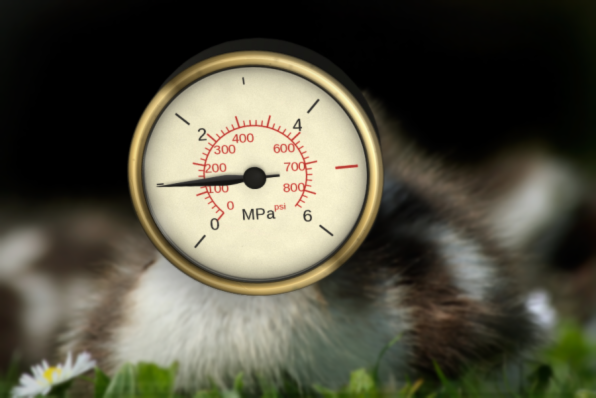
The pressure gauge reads 1 MPa
